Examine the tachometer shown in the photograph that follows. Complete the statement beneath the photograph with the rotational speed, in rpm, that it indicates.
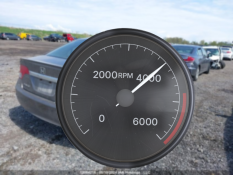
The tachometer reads 4000 rpm
